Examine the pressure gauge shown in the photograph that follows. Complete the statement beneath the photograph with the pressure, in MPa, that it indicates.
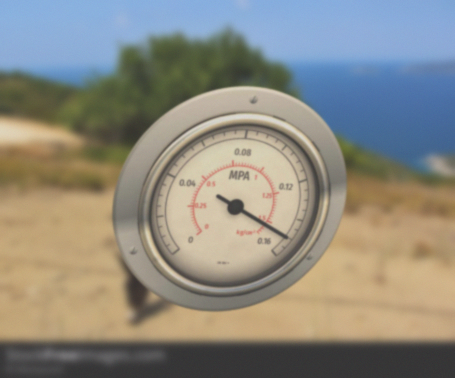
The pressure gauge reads 0.15 MPa
